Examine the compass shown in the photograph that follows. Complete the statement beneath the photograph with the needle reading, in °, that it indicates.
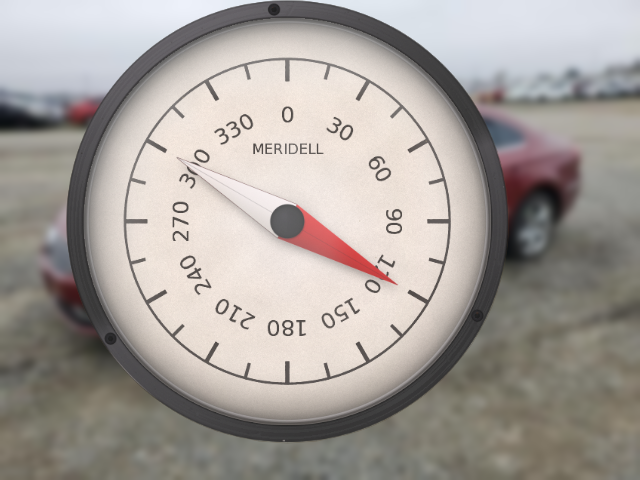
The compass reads 120 °
